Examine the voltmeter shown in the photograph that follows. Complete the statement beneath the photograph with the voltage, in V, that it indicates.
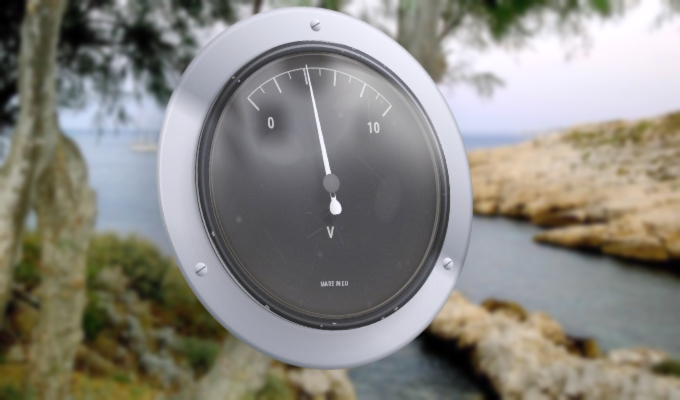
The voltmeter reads 4 V
